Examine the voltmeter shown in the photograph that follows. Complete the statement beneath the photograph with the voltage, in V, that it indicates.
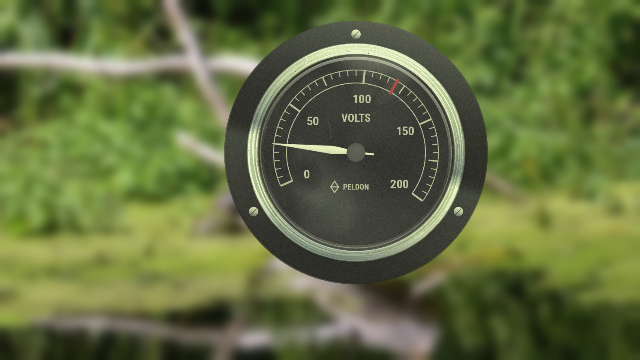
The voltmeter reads 25 V
